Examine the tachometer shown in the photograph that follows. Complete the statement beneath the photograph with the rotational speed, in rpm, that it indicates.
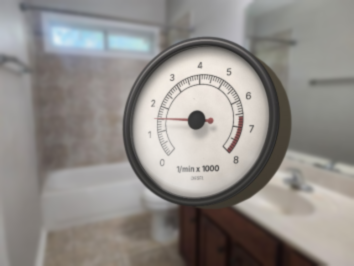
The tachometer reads 1500 rpm
